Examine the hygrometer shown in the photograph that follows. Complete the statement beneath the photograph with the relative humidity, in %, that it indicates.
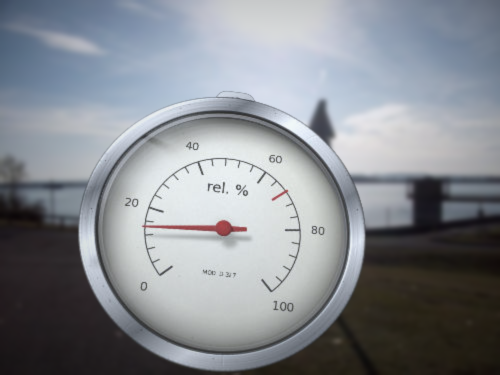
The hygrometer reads 14 %
